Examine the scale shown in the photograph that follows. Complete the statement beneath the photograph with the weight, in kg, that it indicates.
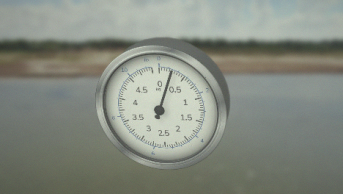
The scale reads 0.25 kg
